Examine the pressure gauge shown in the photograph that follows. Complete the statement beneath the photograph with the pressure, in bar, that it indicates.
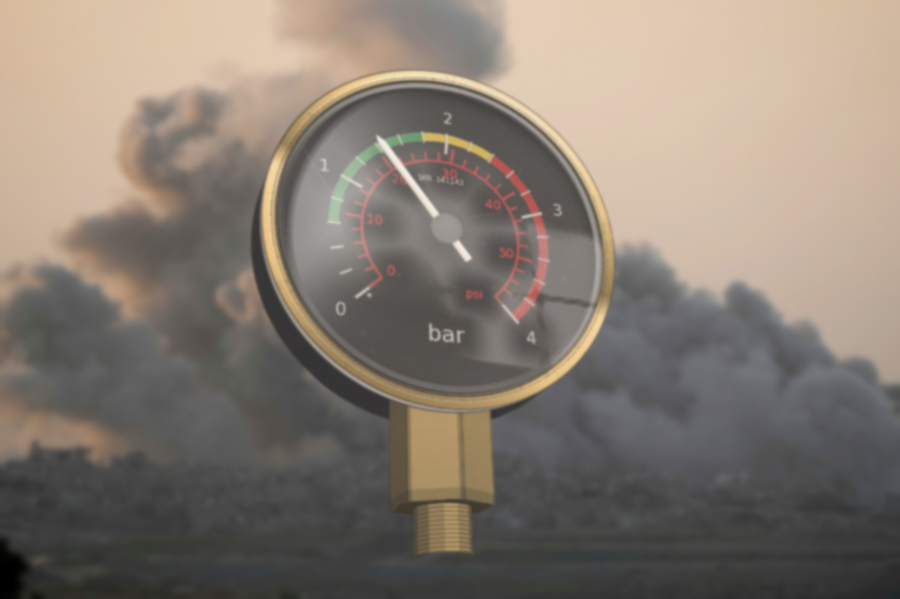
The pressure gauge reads 1.4 bar
